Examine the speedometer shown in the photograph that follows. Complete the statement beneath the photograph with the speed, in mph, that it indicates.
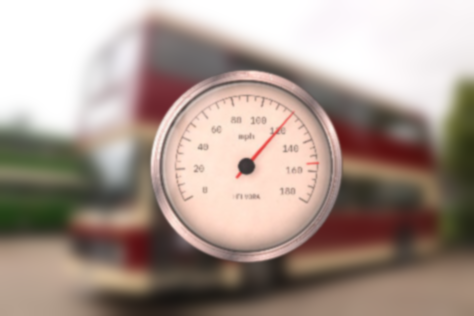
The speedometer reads 120 mph
